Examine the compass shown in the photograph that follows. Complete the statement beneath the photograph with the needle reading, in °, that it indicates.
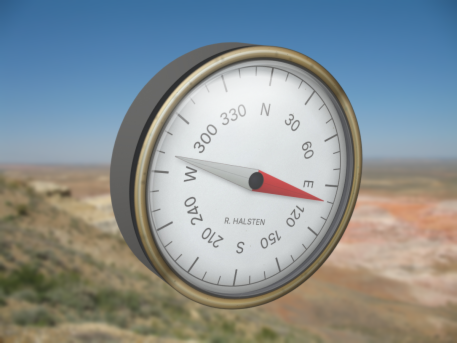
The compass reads 100 °
